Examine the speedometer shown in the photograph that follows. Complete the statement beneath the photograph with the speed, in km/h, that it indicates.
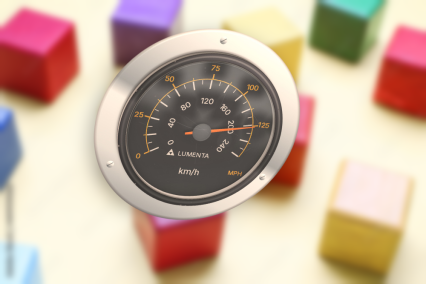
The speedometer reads 200 km/h
